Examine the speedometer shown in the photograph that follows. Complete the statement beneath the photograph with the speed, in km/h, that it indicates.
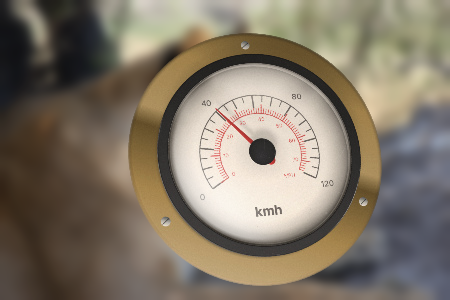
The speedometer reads 40 km/h
